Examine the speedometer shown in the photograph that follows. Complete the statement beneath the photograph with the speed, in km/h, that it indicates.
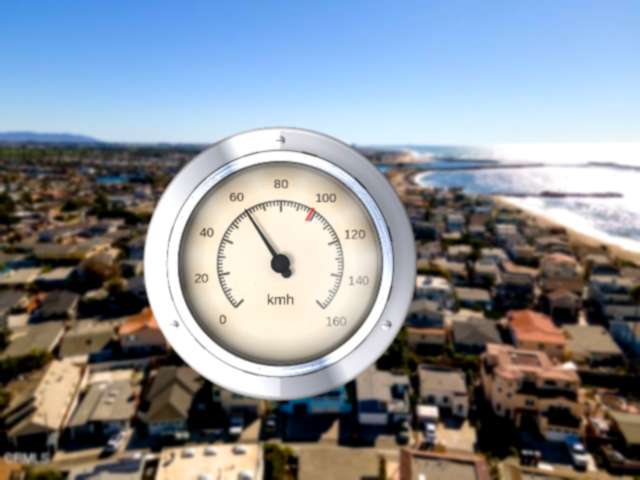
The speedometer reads 60 km/h
